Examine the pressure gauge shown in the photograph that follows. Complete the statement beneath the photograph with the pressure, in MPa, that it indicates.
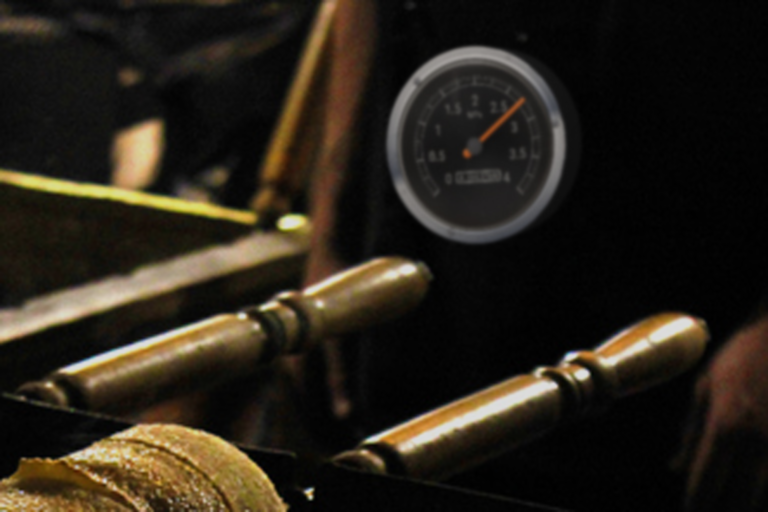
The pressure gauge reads 2.75 MPa
